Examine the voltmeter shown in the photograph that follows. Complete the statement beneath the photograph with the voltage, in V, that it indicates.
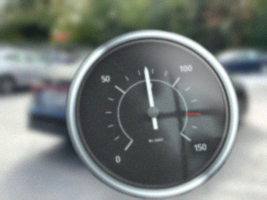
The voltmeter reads 75 V
